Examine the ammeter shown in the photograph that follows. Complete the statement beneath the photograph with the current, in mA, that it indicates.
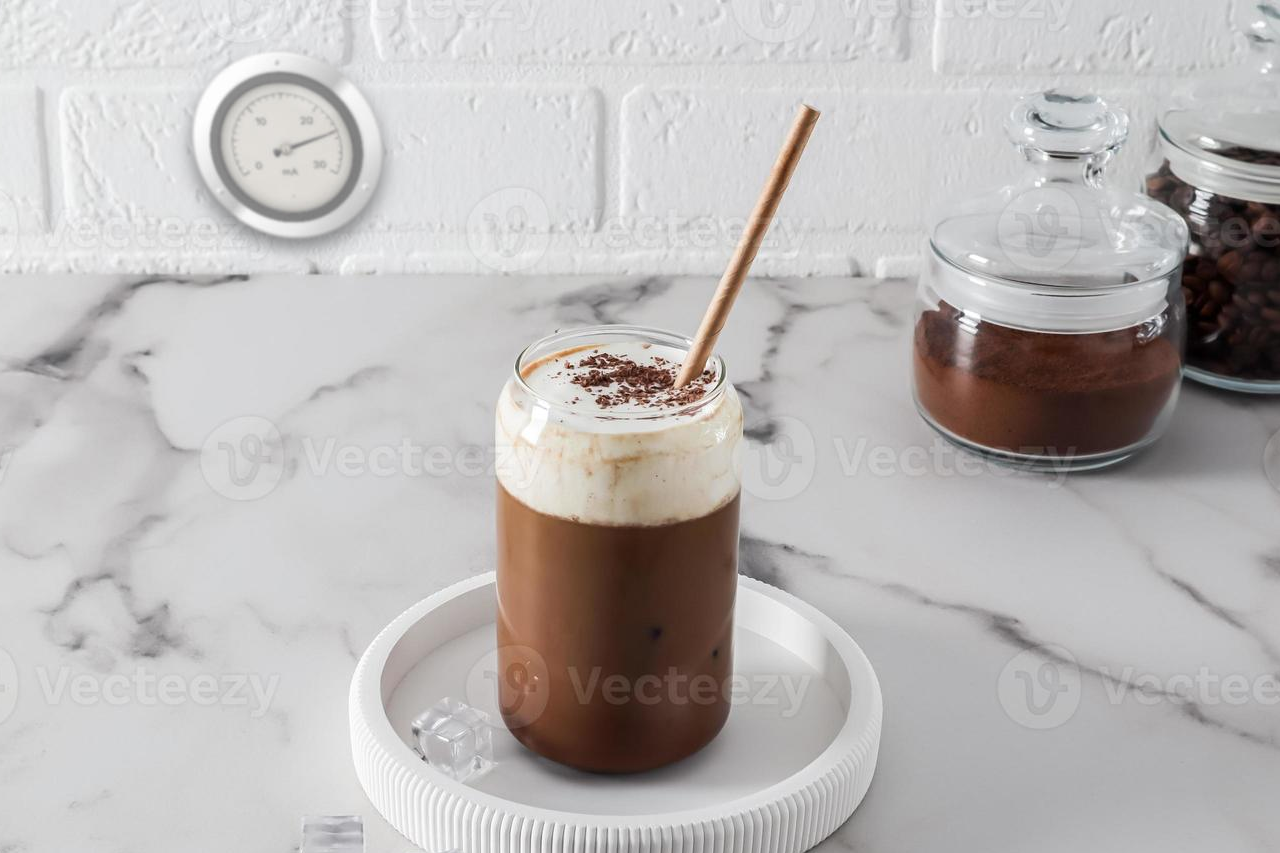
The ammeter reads 24 mA
